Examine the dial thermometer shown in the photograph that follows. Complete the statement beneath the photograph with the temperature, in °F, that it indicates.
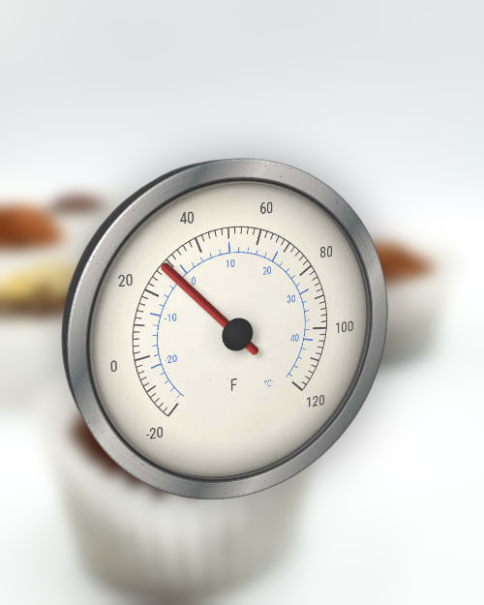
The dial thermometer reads 28 °F
